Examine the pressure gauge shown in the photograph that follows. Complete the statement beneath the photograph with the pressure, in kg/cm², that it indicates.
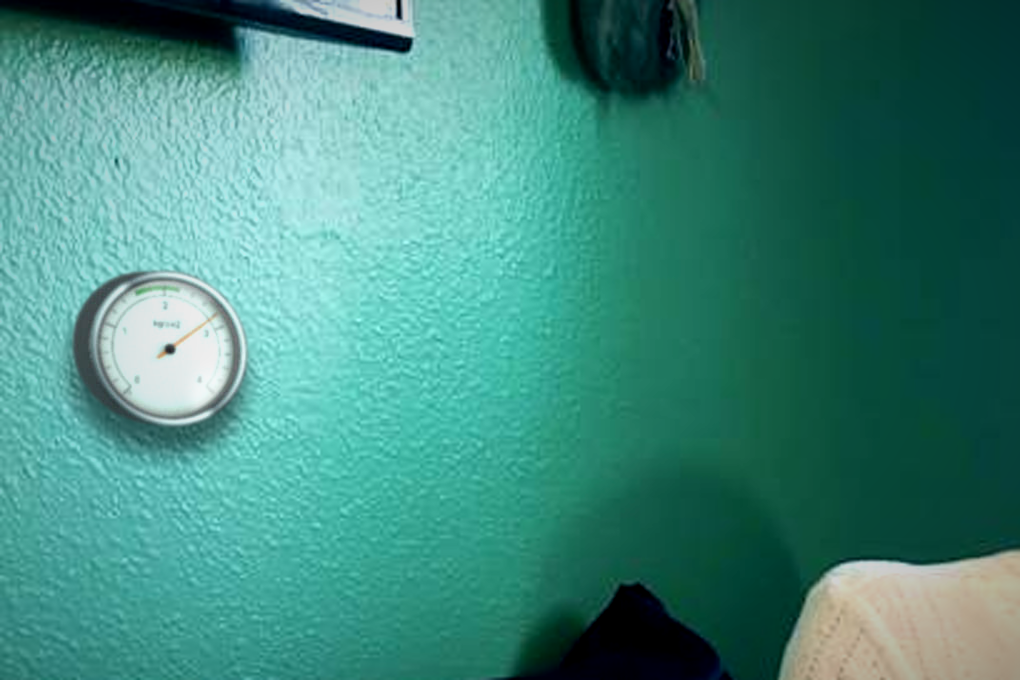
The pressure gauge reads 2.8 kg/cm²
